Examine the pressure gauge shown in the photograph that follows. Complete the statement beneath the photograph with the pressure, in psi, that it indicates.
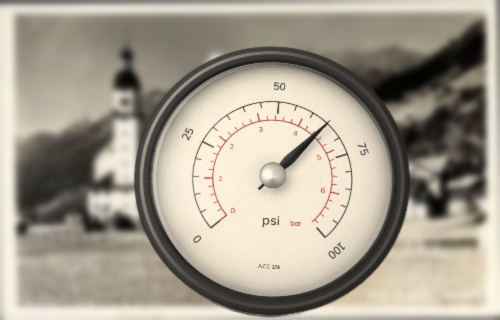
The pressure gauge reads 65 psi
